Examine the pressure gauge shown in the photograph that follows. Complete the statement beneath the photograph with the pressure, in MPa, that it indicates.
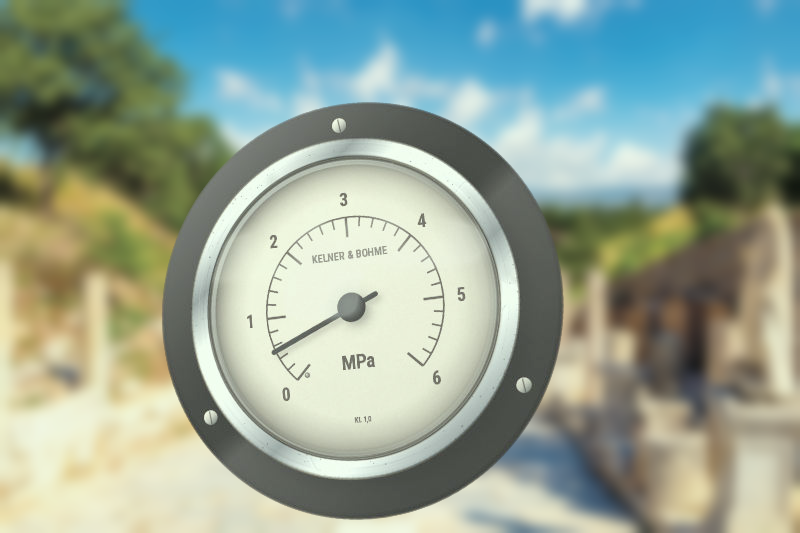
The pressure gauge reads 0.5 MPa
